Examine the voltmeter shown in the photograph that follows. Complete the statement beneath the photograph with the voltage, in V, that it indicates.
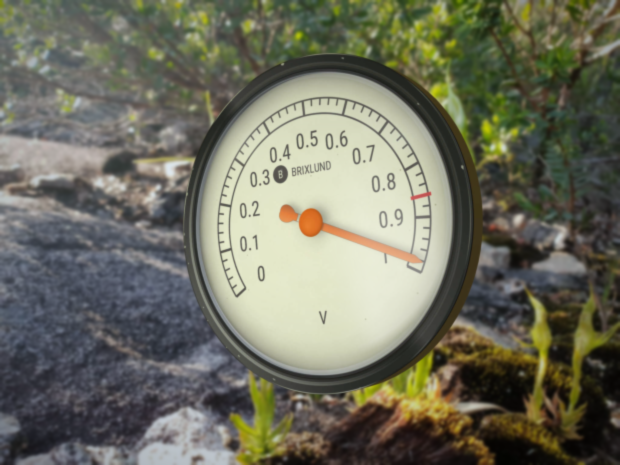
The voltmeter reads 0.98 V
